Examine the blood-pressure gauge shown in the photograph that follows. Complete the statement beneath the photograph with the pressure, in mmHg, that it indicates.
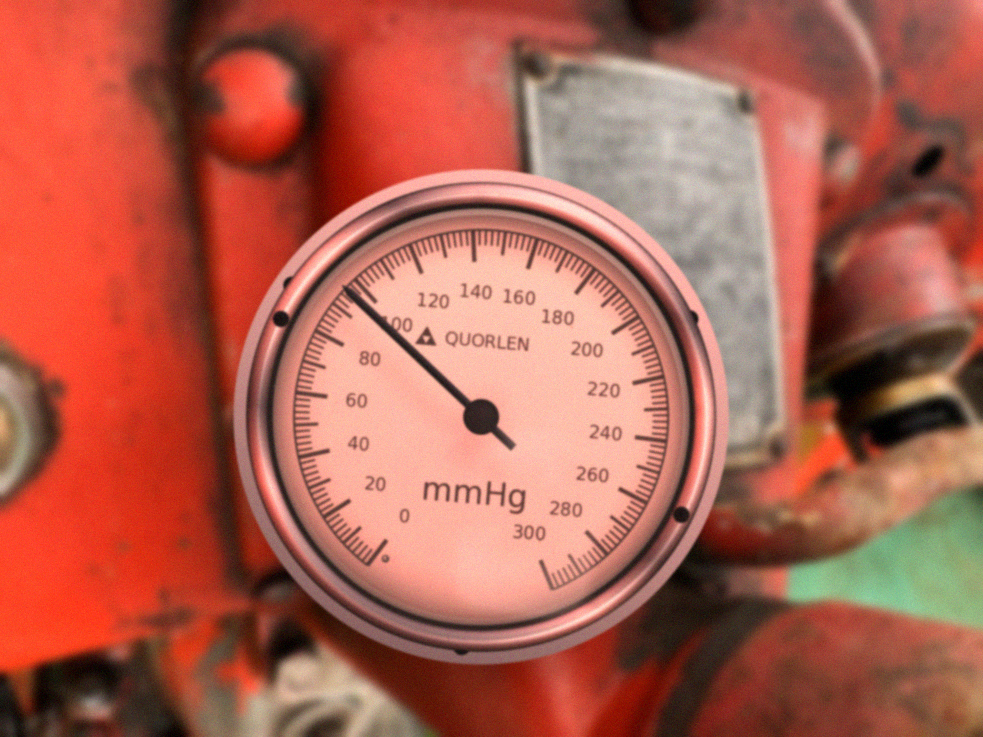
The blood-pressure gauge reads 96 mmHg
